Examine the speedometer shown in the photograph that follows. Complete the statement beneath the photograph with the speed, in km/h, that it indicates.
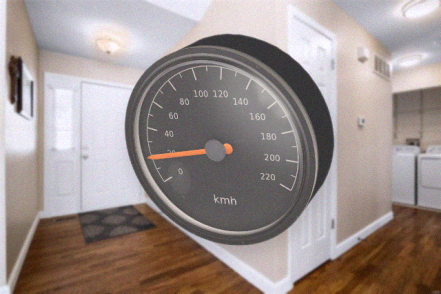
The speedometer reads 20 km/h
